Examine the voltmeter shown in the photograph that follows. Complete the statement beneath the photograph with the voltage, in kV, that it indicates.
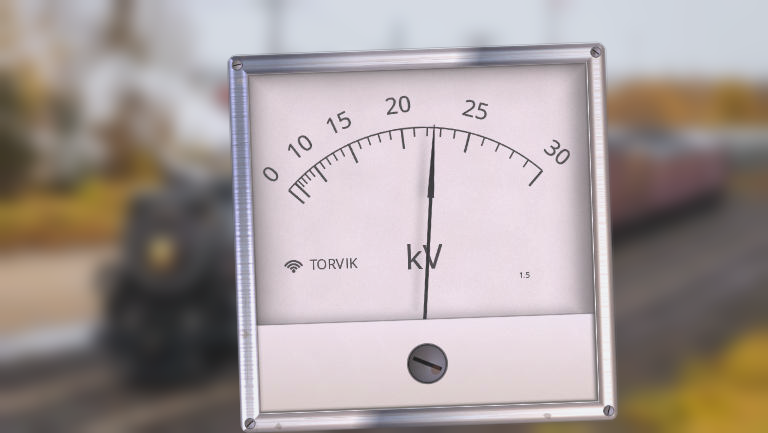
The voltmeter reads 22.5 kV
